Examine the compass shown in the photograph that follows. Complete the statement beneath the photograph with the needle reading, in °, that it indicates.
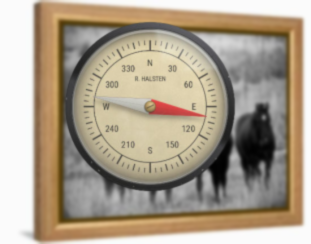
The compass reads 100 °
